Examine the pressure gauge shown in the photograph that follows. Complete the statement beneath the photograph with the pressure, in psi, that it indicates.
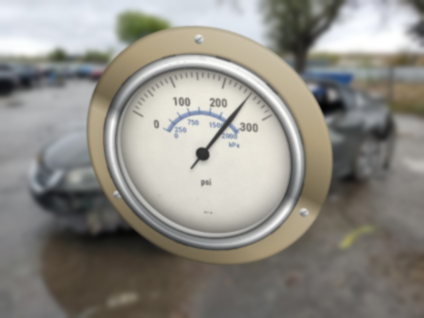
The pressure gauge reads 250 psi
